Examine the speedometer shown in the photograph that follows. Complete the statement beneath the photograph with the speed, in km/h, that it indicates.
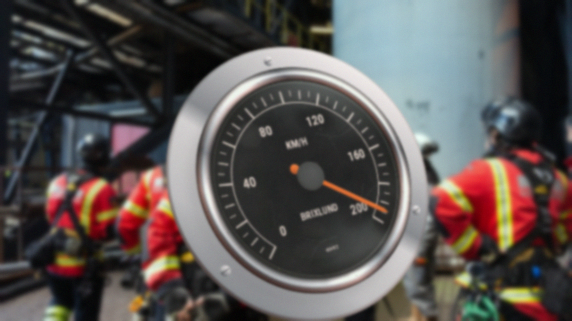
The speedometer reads 195 km/h
